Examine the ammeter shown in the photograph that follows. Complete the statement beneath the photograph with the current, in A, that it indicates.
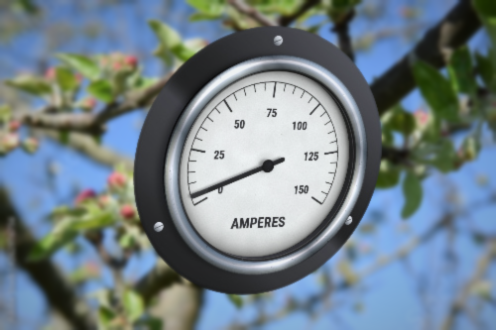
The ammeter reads 5 A
